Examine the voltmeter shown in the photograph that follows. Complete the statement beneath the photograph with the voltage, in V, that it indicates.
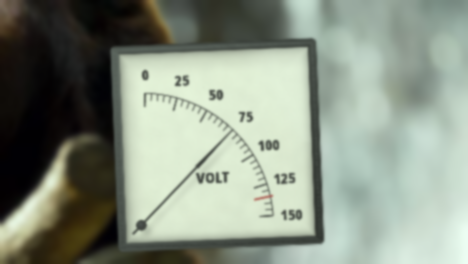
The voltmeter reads 75 V
